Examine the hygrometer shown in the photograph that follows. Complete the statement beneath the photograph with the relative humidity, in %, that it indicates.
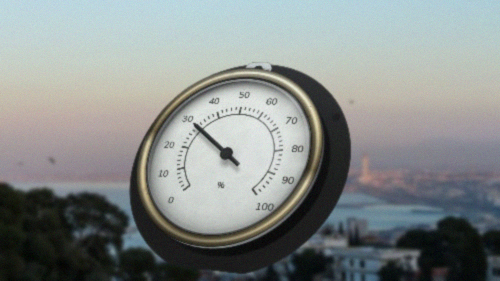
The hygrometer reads 30 %
